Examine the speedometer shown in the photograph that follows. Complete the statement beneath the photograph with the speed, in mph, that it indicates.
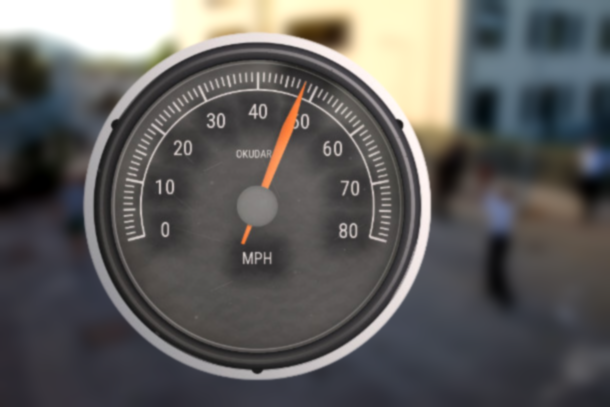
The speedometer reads 48 mph
